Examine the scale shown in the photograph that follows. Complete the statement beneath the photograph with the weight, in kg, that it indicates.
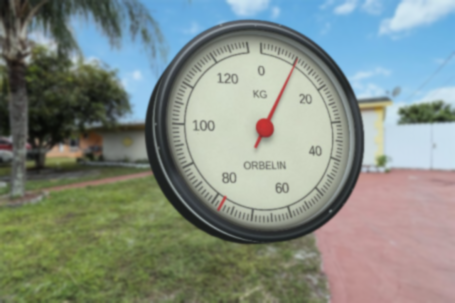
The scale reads 10 kg
